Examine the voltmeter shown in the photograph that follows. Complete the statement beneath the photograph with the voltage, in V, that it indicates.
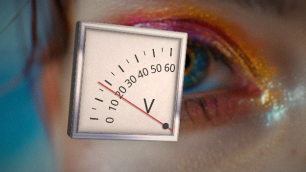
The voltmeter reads 17.5 V
